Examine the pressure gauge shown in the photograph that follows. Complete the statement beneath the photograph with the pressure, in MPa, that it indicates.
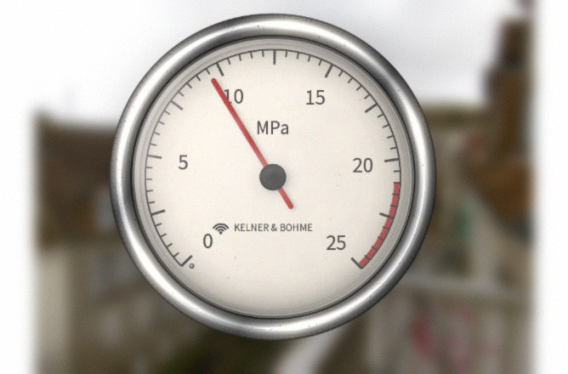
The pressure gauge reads 9.5 MPa
